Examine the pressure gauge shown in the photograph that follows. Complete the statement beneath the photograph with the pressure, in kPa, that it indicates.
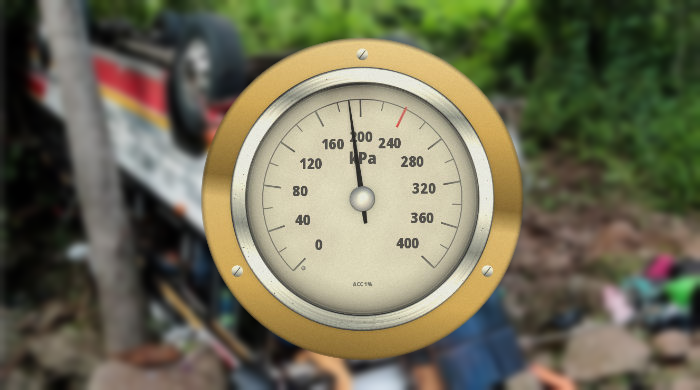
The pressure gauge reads 190 kPa
